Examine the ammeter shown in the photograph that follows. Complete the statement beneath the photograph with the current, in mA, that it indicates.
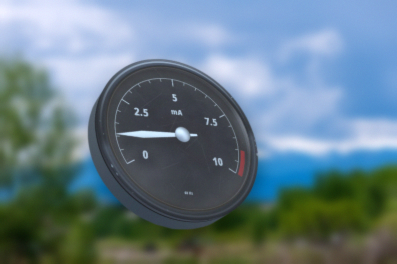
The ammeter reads 1 mA
